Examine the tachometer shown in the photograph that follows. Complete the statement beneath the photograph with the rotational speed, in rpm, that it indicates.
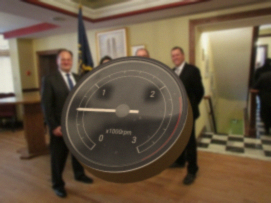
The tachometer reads 600 rpm
